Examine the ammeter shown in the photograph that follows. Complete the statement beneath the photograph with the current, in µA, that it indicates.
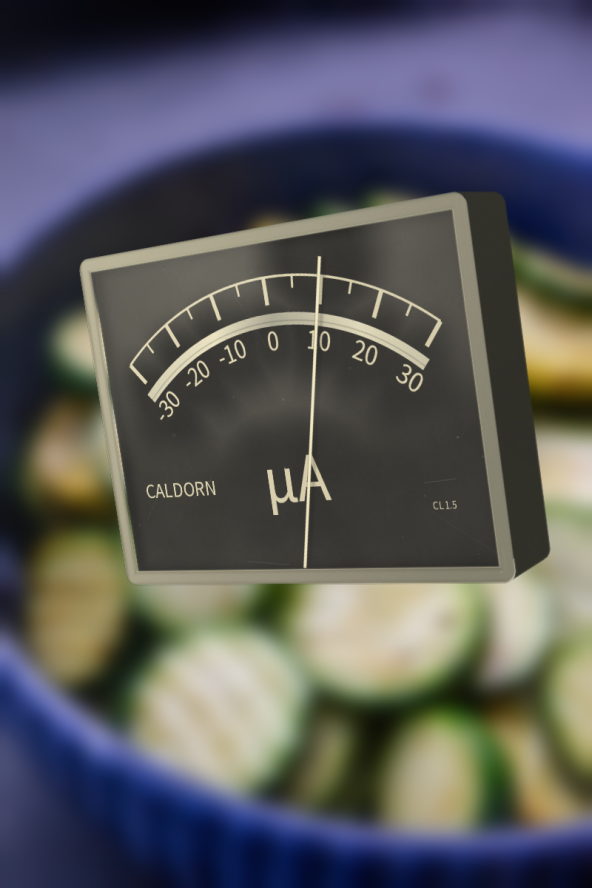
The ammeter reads 10 µA
